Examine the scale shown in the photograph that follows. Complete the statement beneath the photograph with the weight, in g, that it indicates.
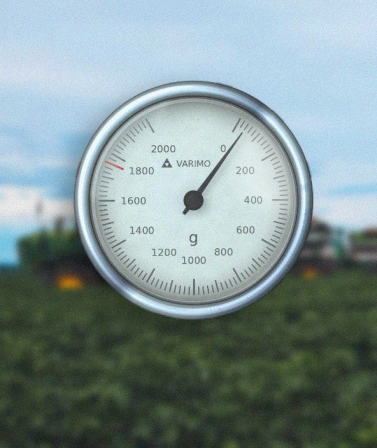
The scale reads 40 g
